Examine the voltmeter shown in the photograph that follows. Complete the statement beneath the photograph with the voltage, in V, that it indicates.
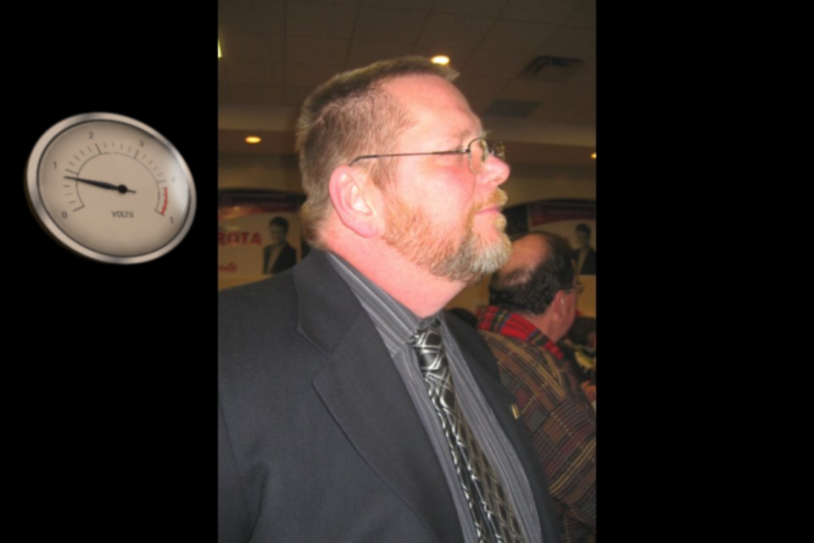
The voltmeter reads 0.8 V
